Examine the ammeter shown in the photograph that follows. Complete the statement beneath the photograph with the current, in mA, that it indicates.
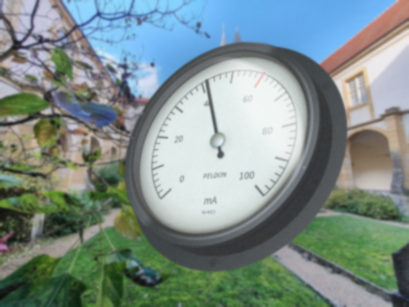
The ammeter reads 42 mA
